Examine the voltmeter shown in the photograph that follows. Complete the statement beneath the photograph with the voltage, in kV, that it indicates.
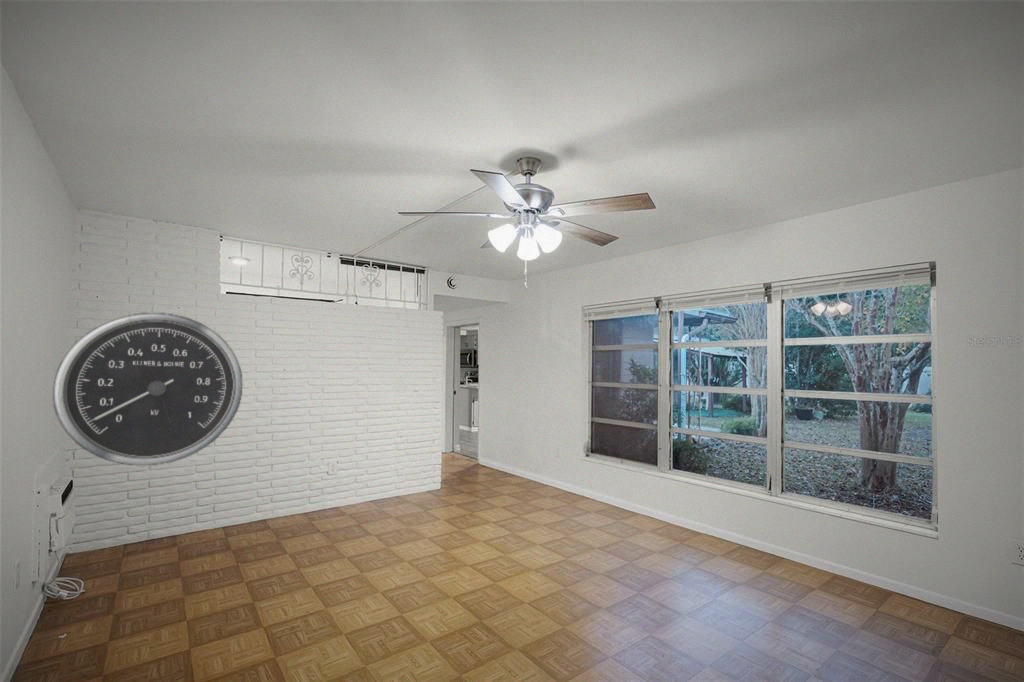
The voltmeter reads 0.05 kV
